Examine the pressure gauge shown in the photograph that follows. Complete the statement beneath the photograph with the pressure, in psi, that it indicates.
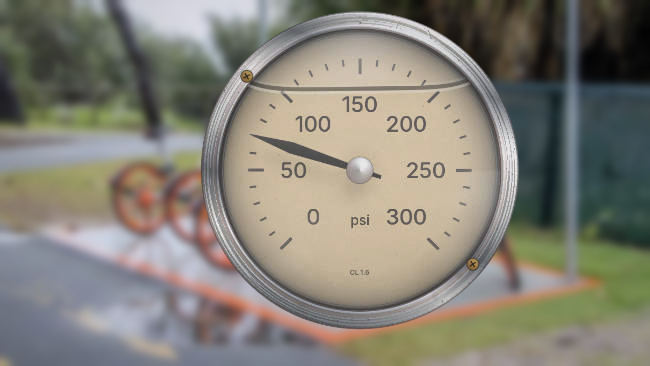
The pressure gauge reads 70 psi
